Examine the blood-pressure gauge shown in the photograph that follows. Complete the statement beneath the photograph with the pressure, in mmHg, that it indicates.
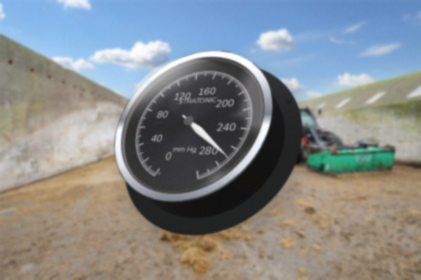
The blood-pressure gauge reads 270 mmHg
